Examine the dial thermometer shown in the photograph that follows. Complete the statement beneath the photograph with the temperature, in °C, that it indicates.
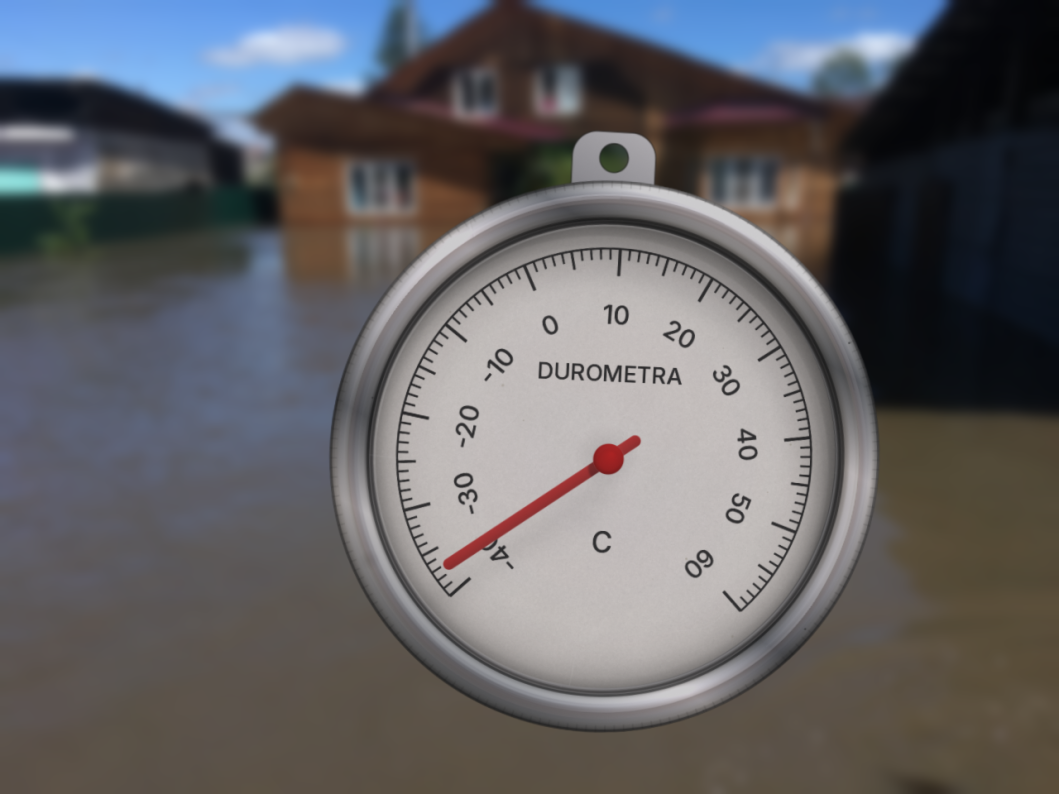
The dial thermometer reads -37 °C
